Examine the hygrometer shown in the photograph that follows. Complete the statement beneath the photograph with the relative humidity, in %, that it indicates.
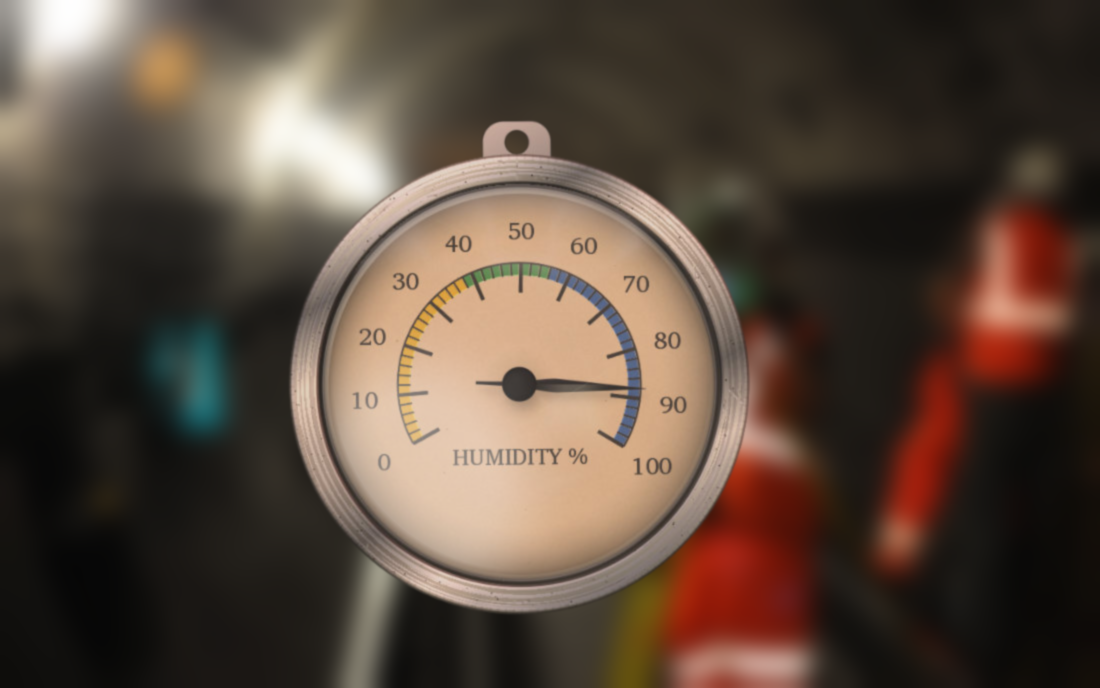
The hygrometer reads 88 %
